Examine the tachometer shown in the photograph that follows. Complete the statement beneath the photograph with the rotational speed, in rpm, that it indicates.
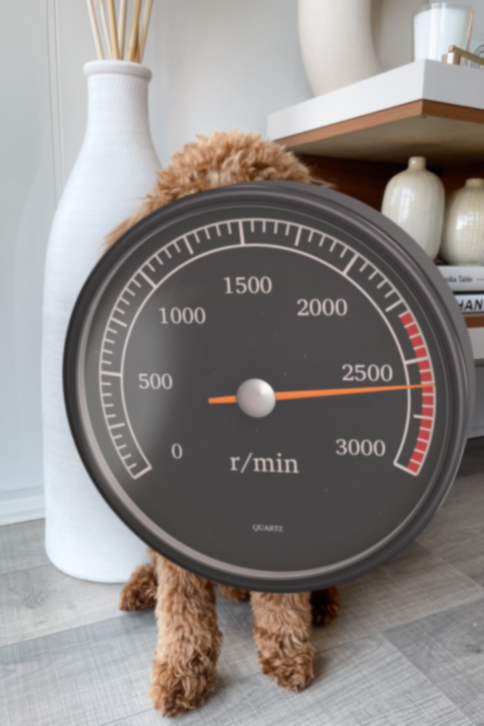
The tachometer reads 2600 rpm
